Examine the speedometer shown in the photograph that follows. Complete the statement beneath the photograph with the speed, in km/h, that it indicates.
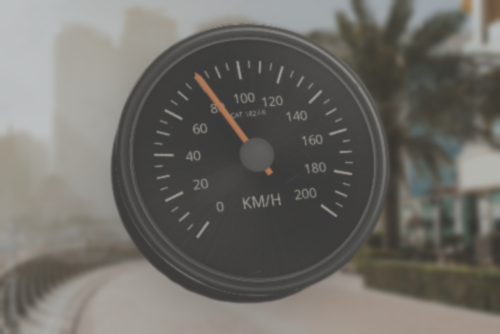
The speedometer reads 80 km/h
